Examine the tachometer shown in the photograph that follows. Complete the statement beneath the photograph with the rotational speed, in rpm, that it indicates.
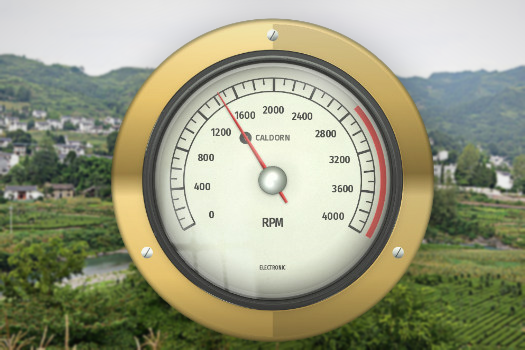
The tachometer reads 1450 rpm
